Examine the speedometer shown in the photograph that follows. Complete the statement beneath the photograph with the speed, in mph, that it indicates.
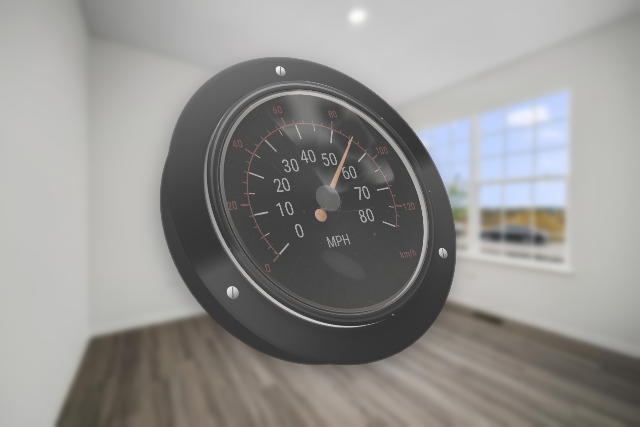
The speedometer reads 55 mph
